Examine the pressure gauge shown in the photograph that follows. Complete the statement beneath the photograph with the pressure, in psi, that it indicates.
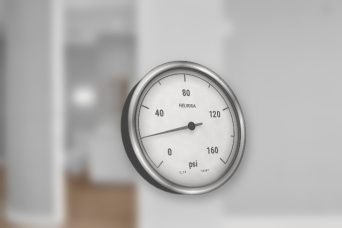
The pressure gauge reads 20 psi
